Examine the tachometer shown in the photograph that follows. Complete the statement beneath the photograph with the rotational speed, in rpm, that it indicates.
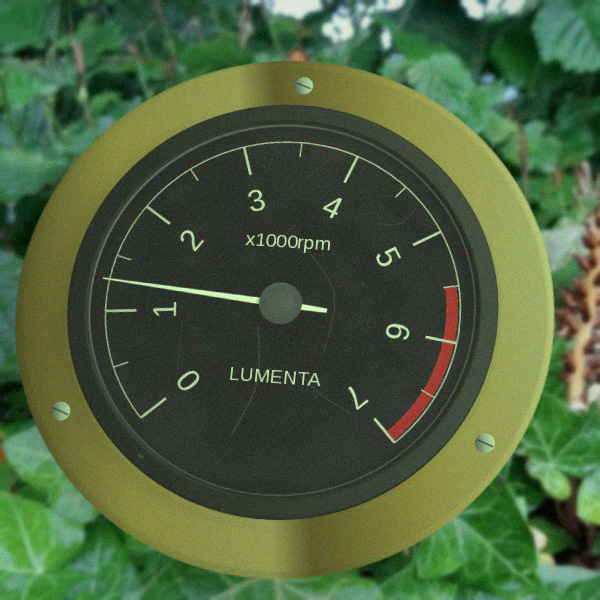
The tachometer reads 1250 rpm
